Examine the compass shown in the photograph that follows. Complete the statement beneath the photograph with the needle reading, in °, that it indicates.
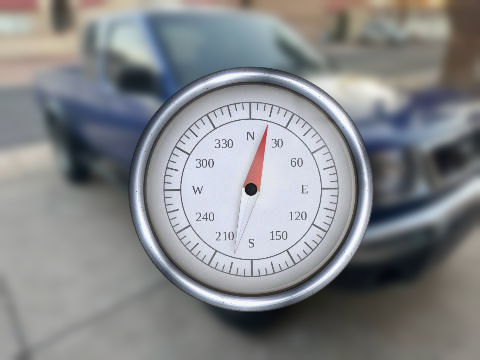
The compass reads 15 °
